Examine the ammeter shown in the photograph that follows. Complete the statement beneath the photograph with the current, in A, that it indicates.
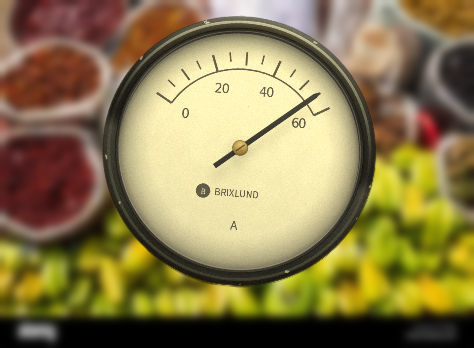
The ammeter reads 55 A
